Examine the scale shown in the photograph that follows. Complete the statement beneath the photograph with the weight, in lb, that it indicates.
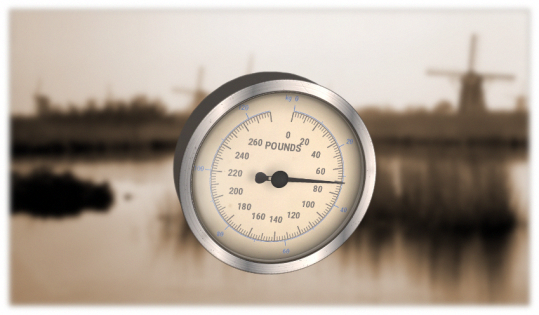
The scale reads 70 lb
